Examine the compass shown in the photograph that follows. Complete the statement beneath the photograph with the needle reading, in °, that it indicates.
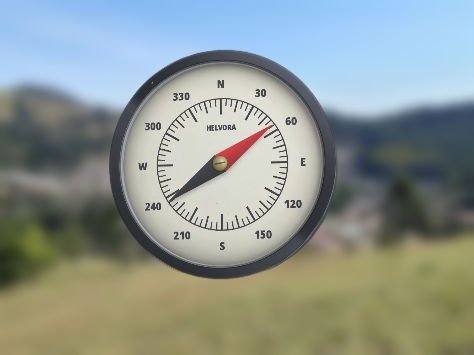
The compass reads 55 °
